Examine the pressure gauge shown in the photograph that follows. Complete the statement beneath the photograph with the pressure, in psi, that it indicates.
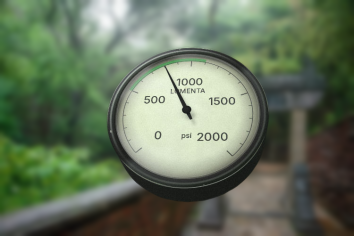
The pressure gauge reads 800 psi
